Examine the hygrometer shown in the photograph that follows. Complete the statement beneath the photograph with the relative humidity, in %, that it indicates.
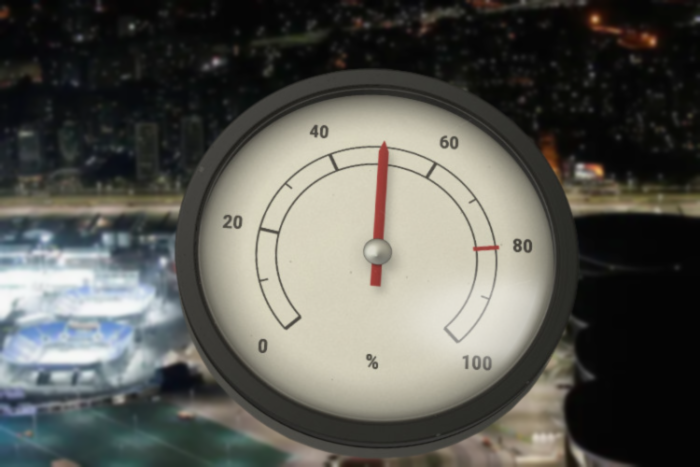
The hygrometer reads 50 %
